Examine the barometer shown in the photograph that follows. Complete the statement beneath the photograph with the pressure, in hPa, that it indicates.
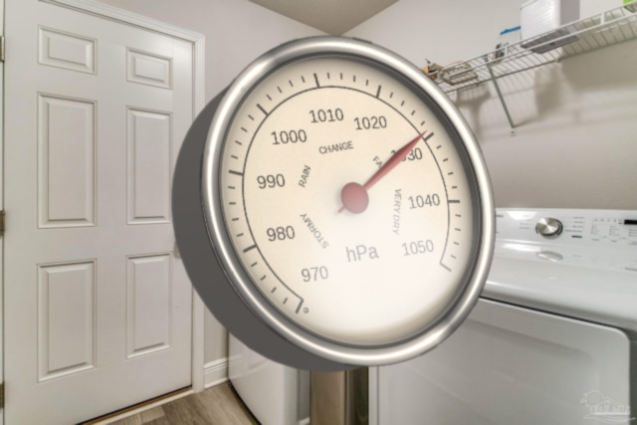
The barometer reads 1029 hPa
